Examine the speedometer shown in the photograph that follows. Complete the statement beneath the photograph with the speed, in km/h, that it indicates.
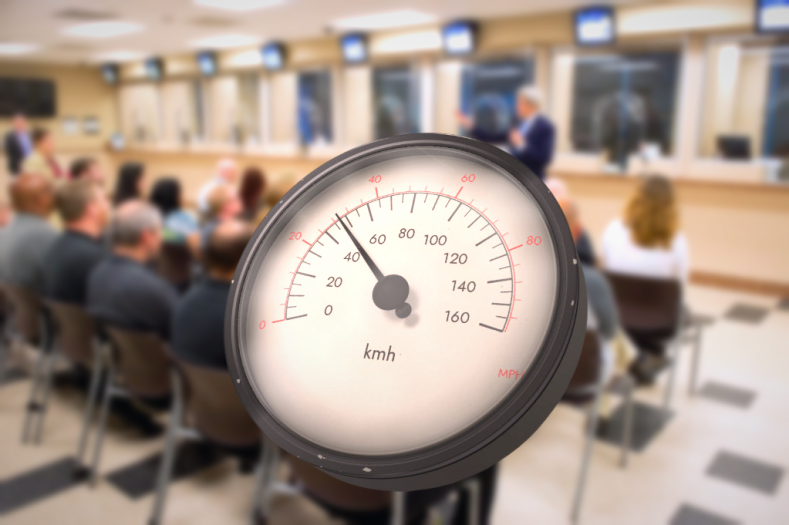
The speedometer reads 47.5 km/h
